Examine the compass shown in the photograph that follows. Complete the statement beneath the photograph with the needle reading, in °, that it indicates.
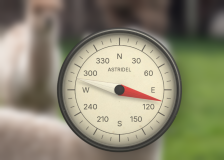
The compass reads 105 °
